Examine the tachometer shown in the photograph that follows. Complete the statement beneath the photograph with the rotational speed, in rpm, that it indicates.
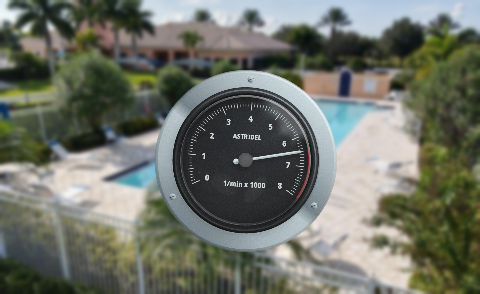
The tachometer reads 6500 rpm
